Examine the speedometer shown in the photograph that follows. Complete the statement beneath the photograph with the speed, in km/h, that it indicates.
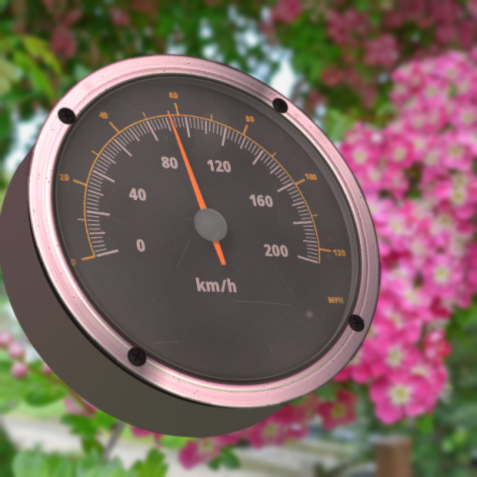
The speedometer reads 90 km/h
